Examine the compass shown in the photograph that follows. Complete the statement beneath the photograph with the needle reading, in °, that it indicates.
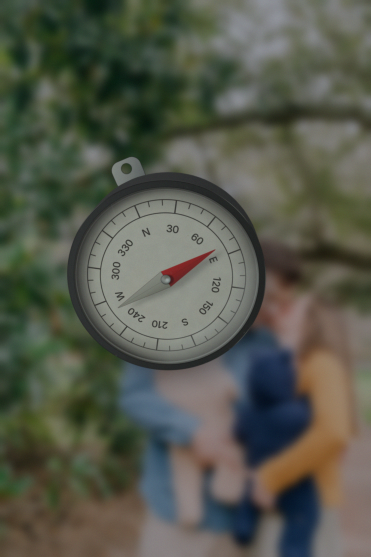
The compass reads 80 °
